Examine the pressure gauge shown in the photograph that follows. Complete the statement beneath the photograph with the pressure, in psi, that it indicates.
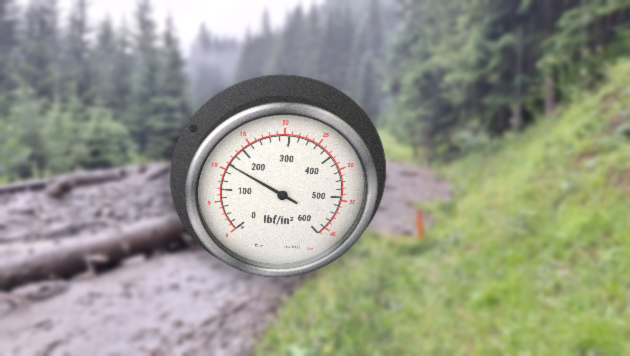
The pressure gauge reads 160 psi
